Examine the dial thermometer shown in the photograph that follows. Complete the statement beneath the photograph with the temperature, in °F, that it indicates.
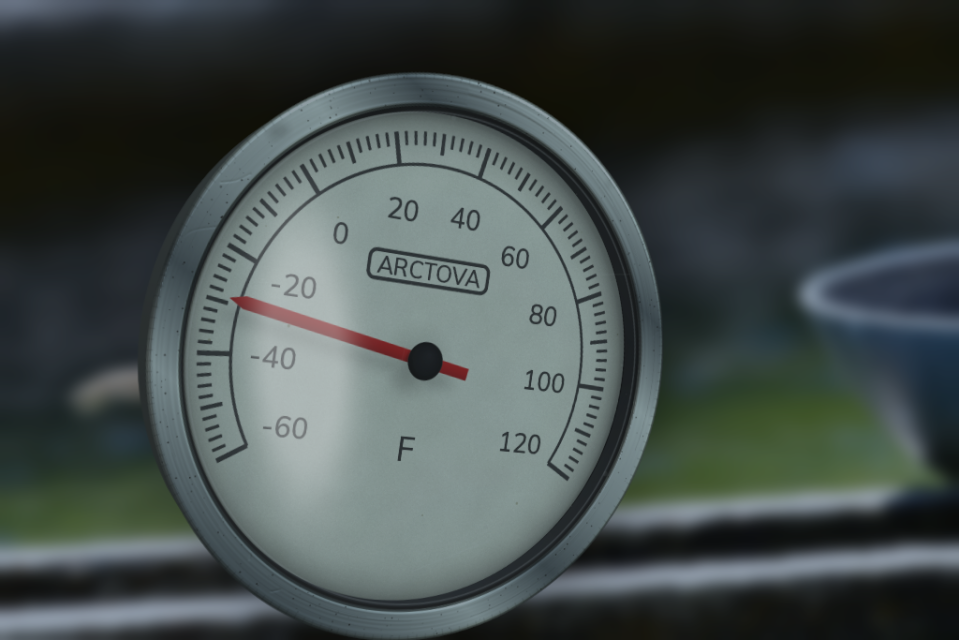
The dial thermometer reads -29 °F
